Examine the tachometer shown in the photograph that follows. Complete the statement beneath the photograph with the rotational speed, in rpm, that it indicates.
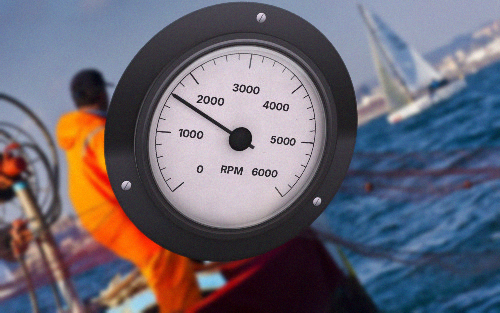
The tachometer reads 1600 rpm
